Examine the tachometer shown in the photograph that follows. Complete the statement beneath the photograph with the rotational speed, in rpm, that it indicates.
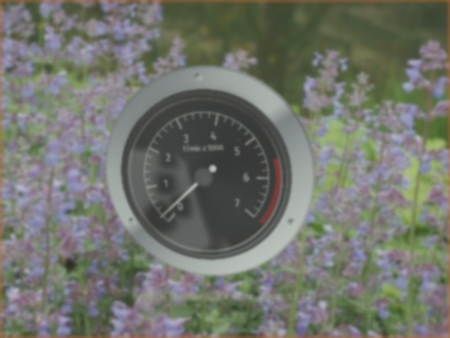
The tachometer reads 200 rpm
